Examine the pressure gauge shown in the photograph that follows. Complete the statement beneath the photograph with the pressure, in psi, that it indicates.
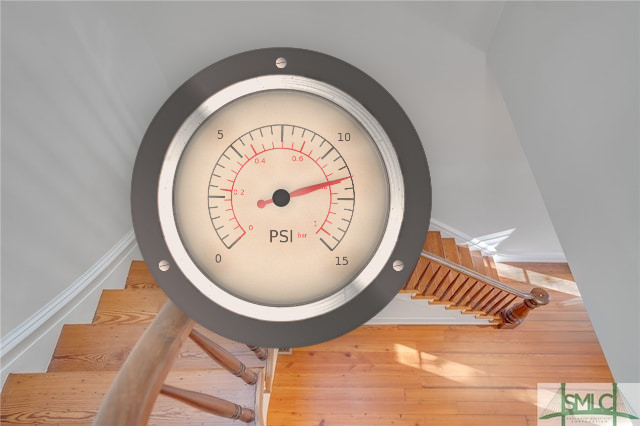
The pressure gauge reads 11.5 psi
